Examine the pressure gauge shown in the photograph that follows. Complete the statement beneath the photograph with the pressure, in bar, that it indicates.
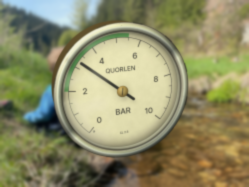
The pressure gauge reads 3.25 bar
